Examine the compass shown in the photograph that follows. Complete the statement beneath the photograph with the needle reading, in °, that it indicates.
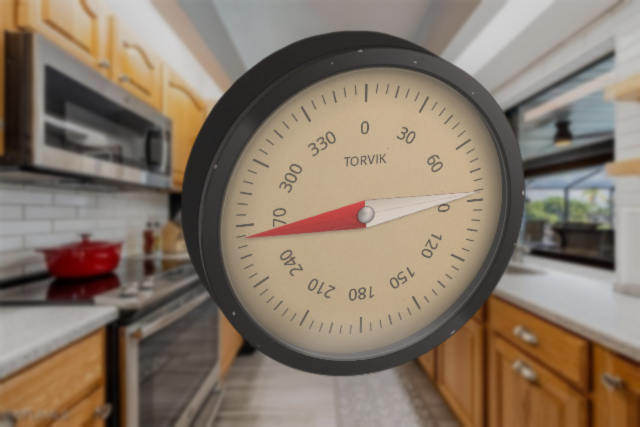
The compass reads 265 °
